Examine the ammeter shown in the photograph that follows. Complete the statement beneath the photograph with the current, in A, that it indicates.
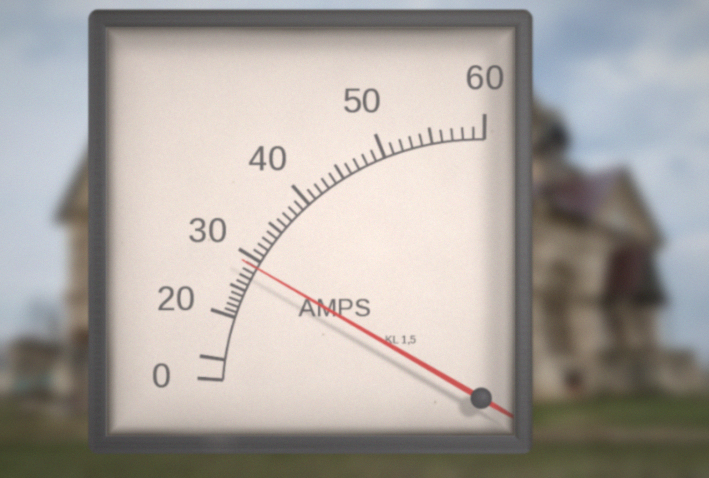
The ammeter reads 29 A
